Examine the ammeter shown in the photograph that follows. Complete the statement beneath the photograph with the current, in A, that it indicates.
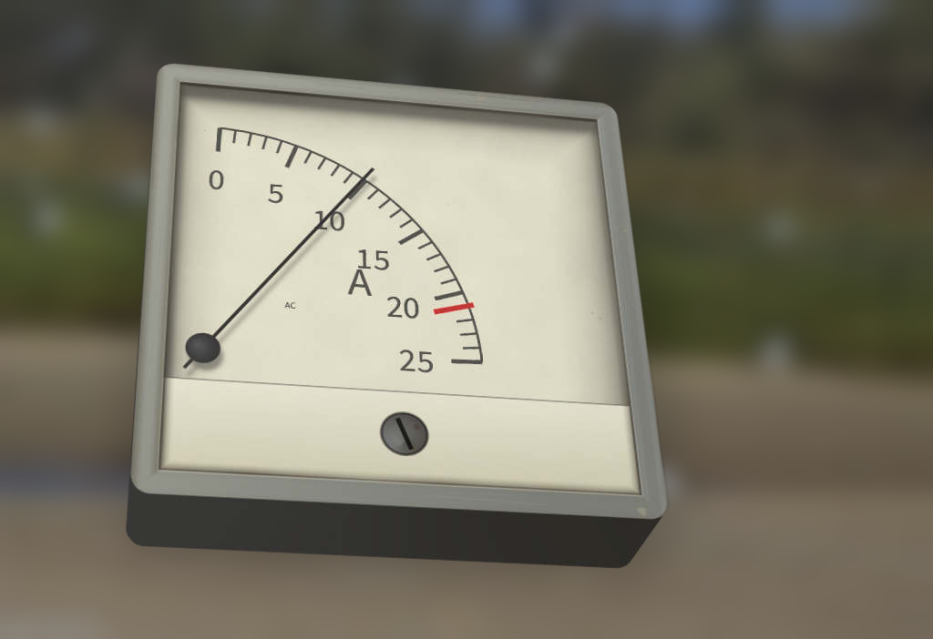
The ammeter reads 10 A
